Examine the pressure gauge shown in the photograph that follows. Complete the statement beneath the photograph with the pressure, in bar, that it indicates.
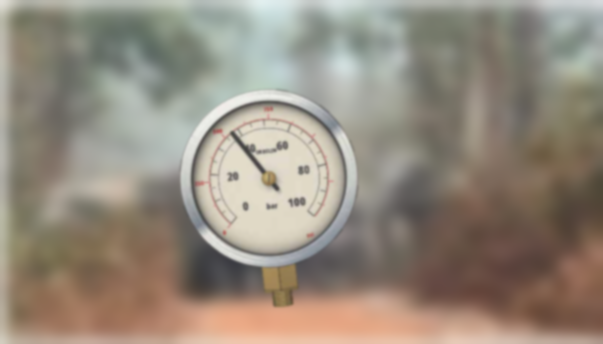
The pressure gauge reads 37.5 bar
